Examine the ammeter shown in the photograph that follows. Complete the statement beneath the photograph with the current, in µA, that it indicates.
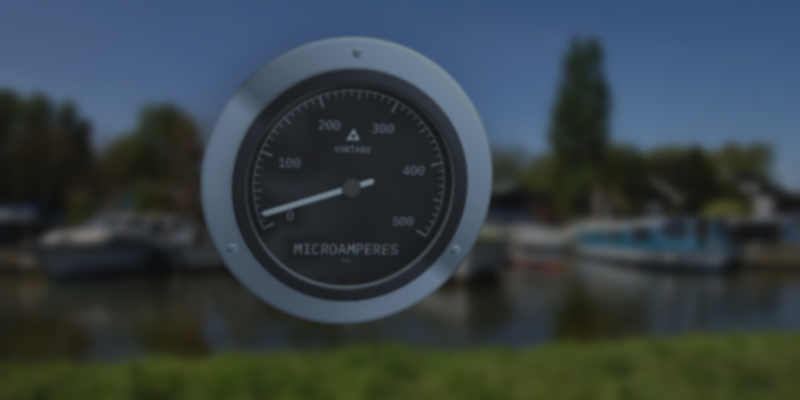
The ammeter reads 20 µA
